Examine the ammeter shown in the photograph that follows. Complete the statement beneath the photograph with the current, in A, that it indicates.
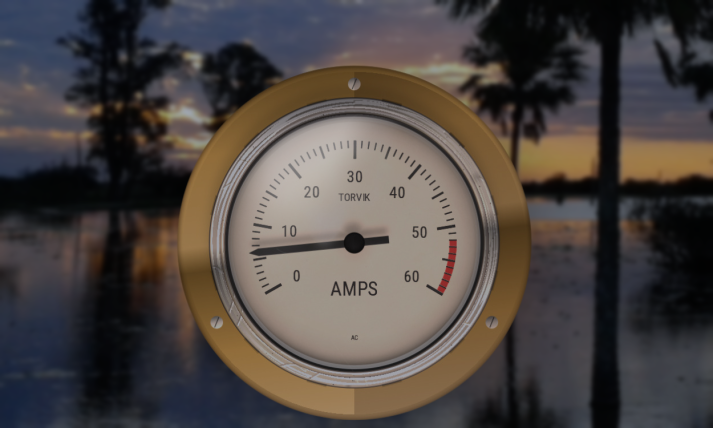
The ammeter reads 6 A
